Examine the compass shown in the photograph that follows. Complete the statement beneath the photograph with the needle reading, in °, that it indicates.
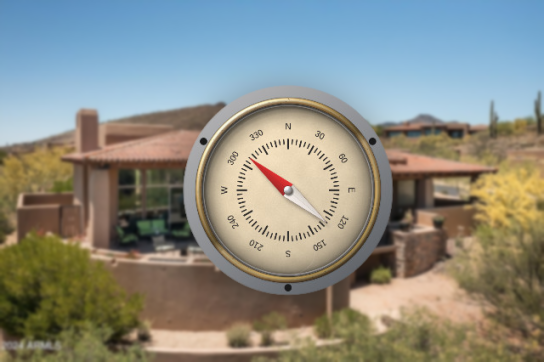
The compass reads 310 °
